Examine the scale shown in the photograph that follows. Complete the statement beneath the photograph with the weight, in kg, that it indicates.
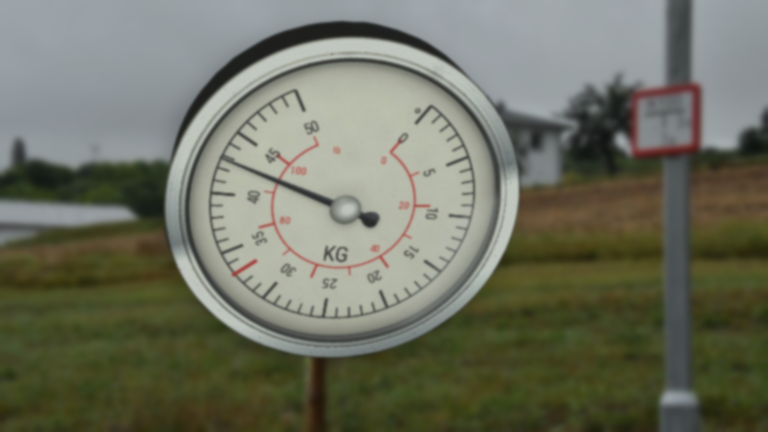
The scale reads 43 kg
